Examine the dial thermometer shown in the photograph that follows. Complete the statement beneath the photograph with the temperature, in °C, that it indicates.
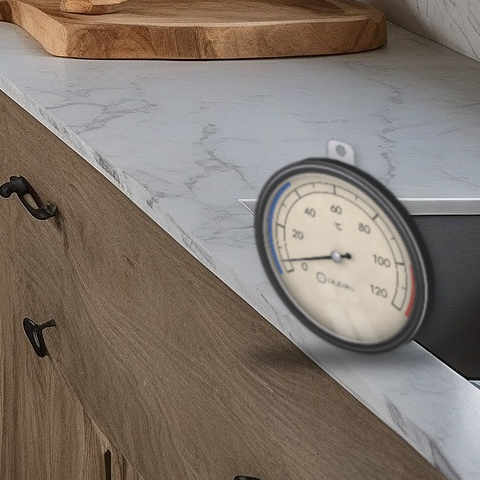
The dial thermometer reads 5 °C
